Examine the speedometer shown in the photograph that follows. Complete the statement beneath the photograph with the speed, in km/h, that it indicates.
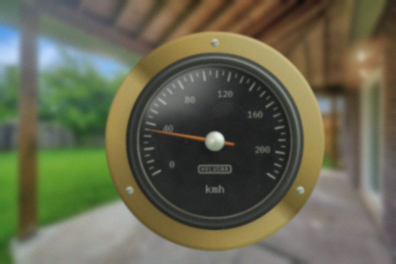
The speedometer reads 35 km/h
